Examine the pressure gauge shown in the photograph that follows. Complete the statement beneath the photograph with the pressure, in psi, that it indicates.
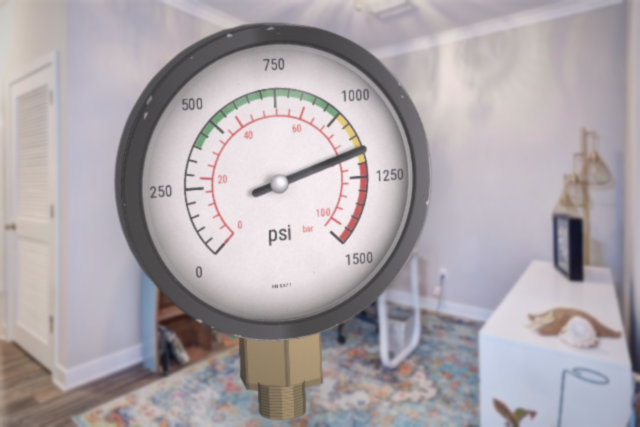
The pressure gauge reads 1150 psi
